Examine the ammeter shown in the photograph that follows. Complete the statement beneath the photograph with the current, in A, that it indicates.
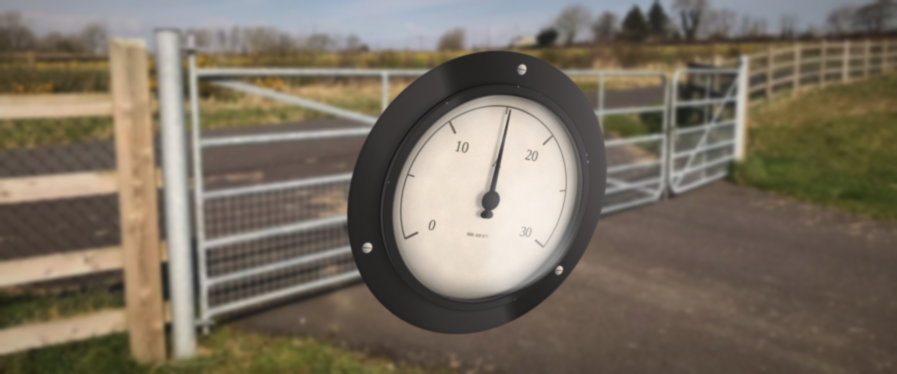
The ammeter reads 15 A
